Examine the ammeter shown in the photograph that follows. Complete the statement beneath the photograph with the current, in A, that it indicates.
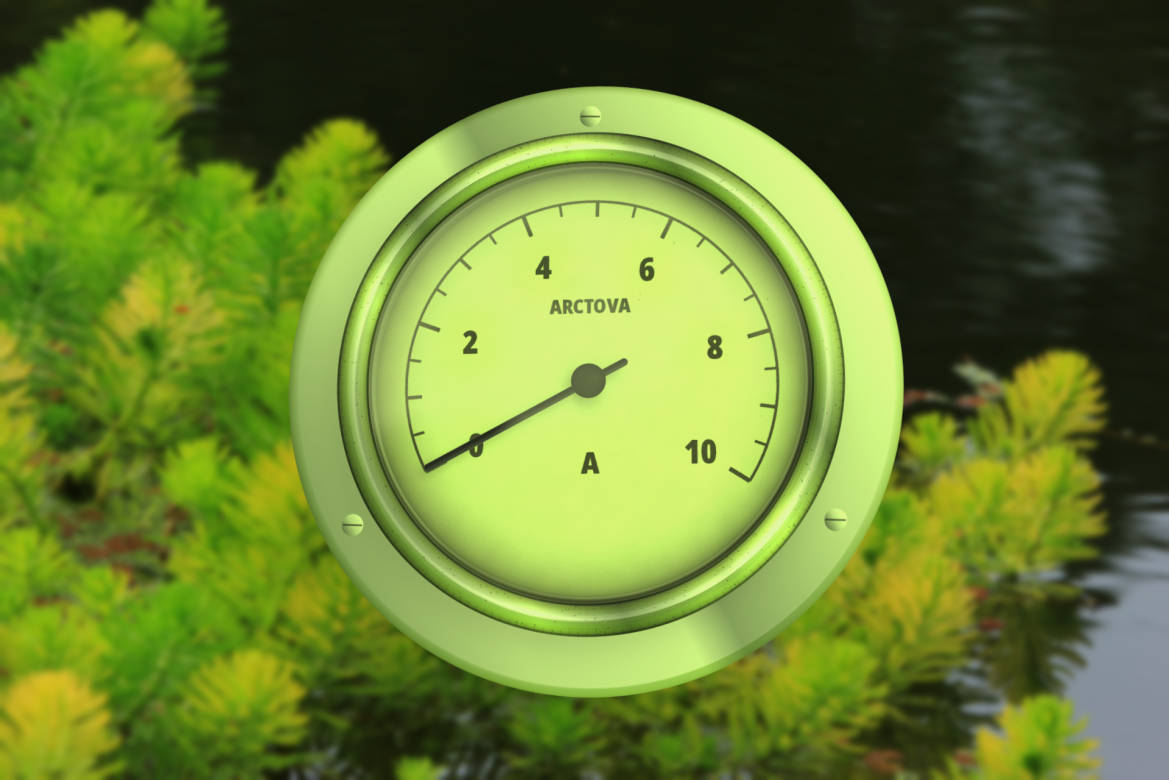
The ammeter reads 0 A
